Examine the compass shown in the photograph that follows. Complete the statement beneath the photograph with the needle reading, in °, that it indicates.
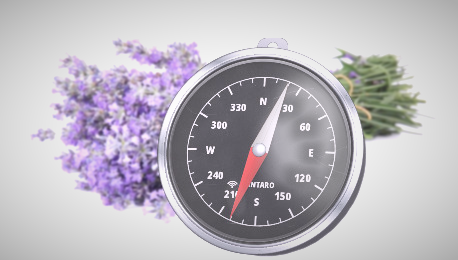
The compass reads 200 °
